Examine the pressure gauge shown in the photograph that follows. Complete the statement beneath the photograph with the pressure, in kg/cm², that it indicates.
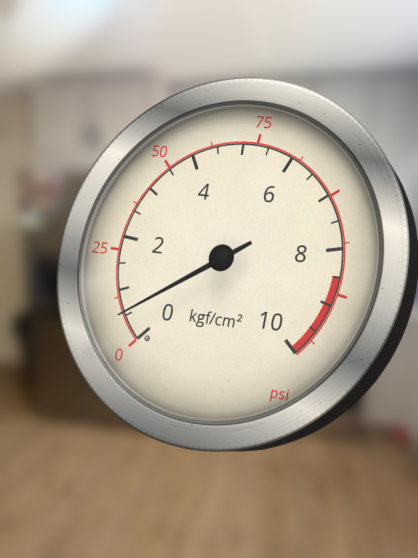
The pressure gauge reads 0.5 kg/cm²
